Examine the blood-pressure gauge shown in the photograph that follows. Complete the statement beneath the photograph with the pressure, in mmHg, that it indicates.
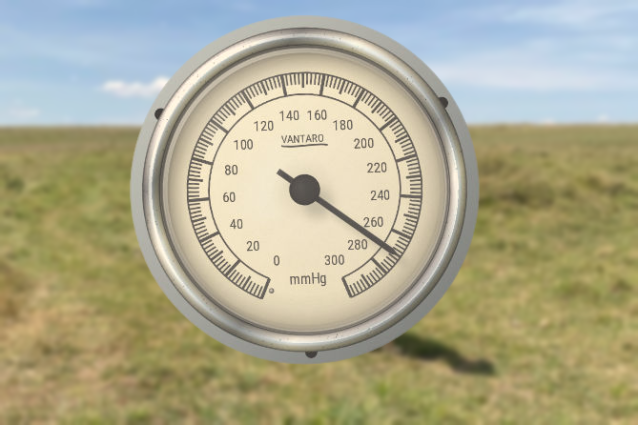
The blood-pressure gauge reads 270 mmHg
